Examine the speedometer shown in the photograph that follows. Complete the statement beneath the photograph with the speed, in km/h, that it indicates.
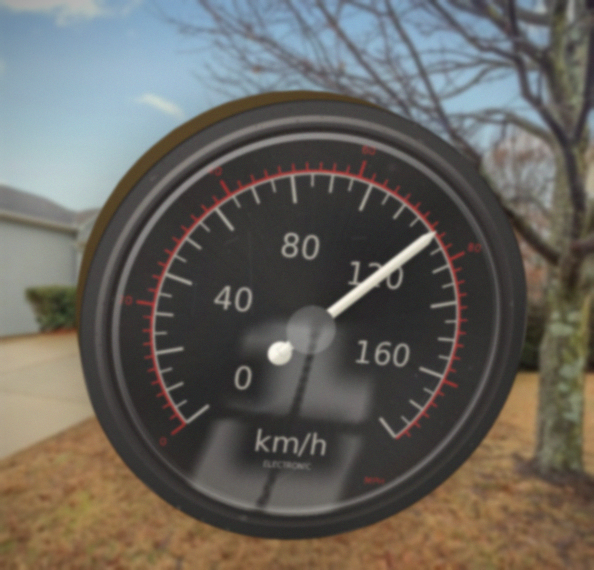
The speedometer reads 120 km/h
